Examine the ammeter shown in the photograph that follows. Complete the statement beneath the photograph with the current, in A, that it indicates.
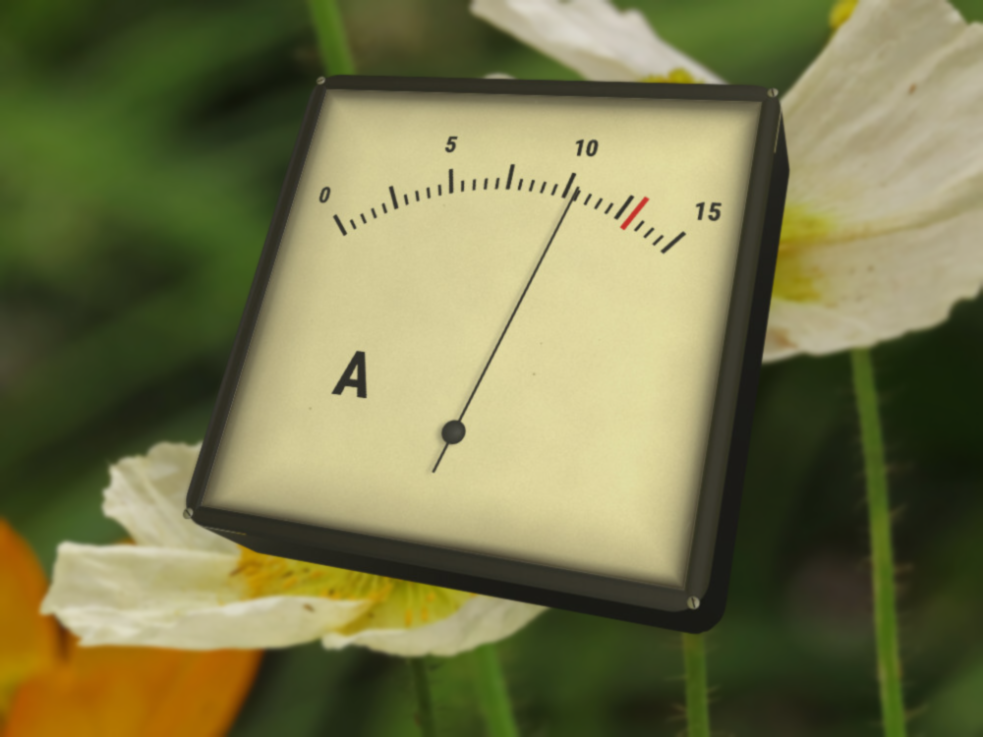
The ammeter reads 10.5 A
